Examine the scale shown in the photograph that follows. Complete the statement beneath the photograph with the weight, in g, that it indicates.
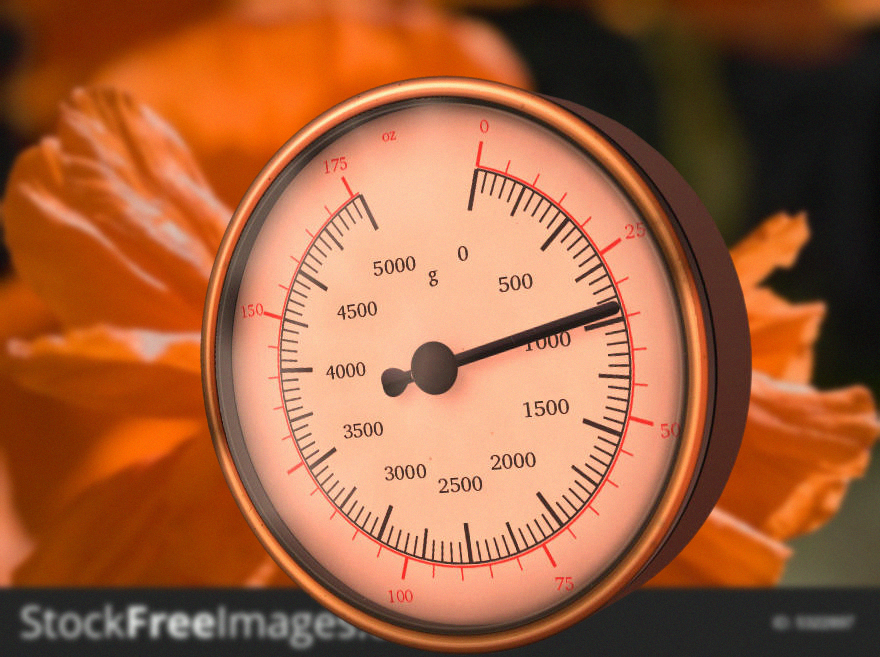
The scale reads 950 g
